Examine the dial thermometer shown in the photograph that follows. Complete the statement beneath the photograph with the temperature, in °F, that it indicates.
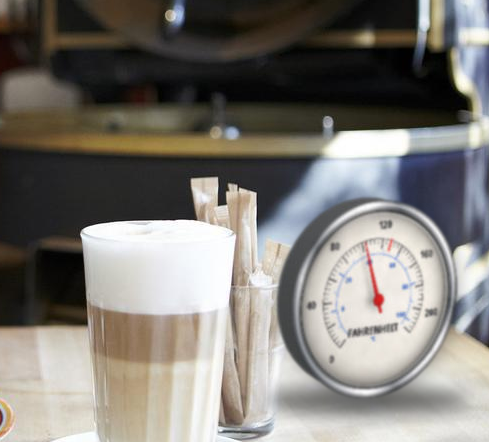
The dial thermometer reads 100 °F
